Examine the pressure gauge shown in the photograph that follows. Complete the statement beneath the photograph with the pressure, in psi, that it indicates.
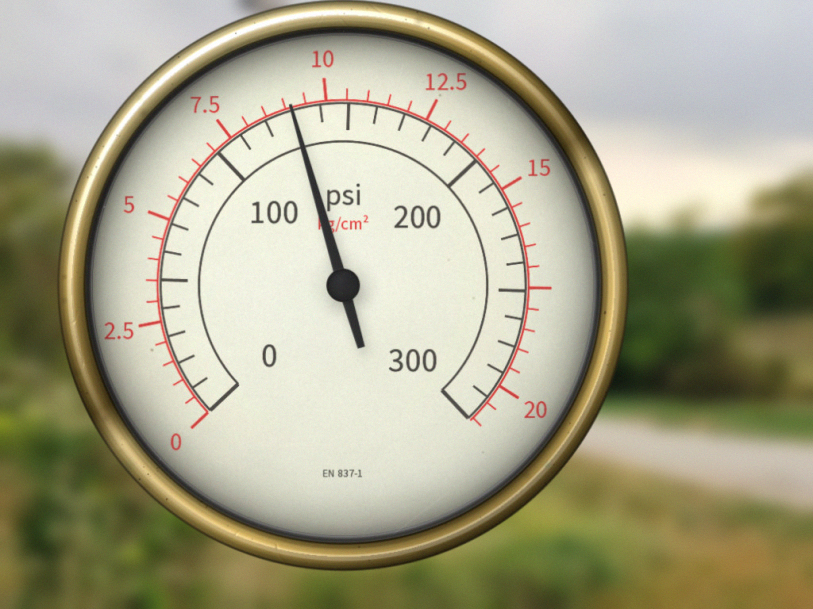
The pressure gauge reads 130 psi
